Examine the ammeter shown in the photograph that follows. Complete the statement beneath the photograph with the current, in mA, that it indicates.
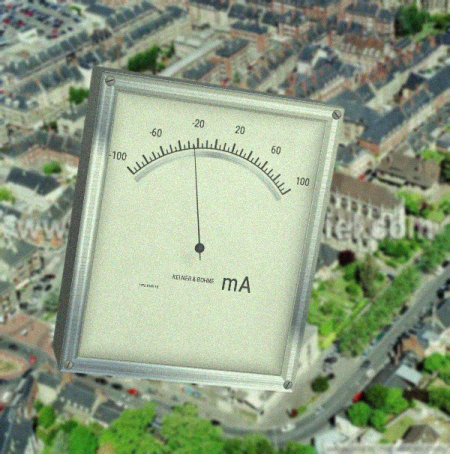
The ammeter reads -25 mA
